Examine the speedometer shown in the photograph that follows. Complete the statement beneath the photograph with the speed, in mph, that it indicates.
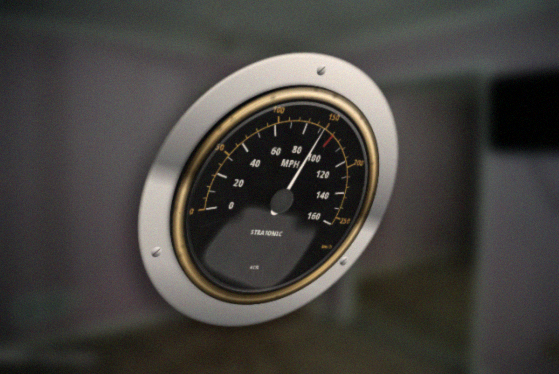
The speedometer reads 90 mph
